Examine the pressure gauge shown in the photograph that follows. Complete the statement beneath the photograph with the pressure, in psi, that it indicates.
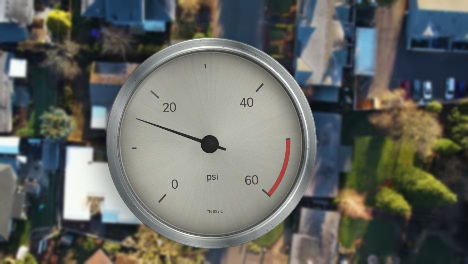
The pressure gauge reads 15 psi
